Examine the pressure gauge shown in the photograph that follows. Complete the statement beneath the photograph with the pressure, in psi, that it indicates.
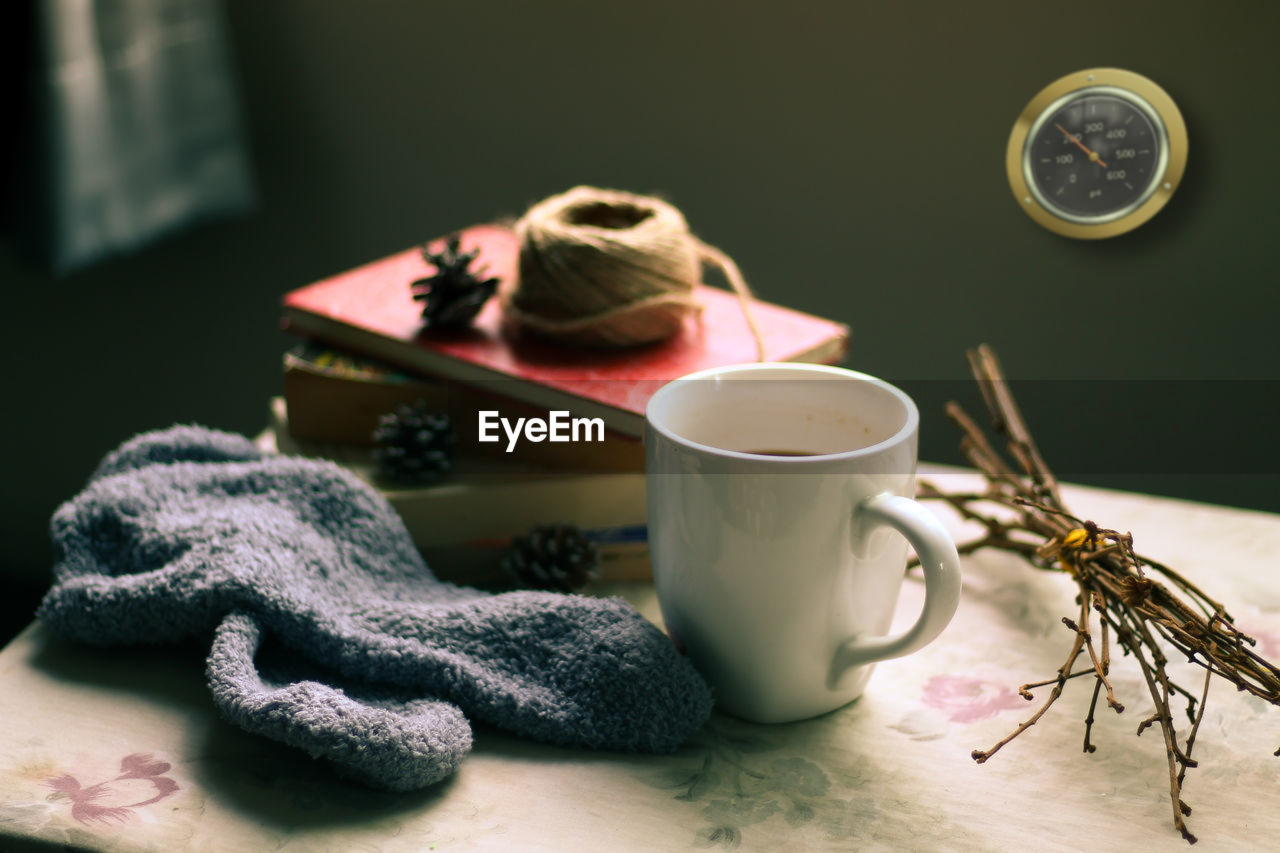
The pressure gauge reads 200 psi
